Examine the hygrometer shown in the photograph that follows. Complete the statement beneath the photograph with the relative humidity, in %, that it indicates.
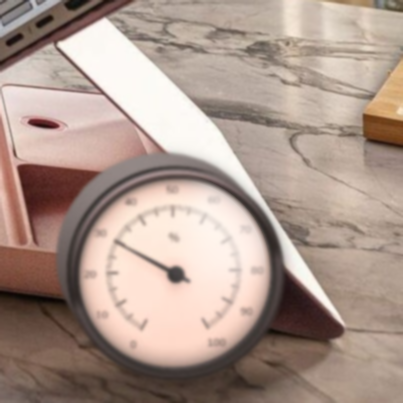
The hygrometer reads 30 %
